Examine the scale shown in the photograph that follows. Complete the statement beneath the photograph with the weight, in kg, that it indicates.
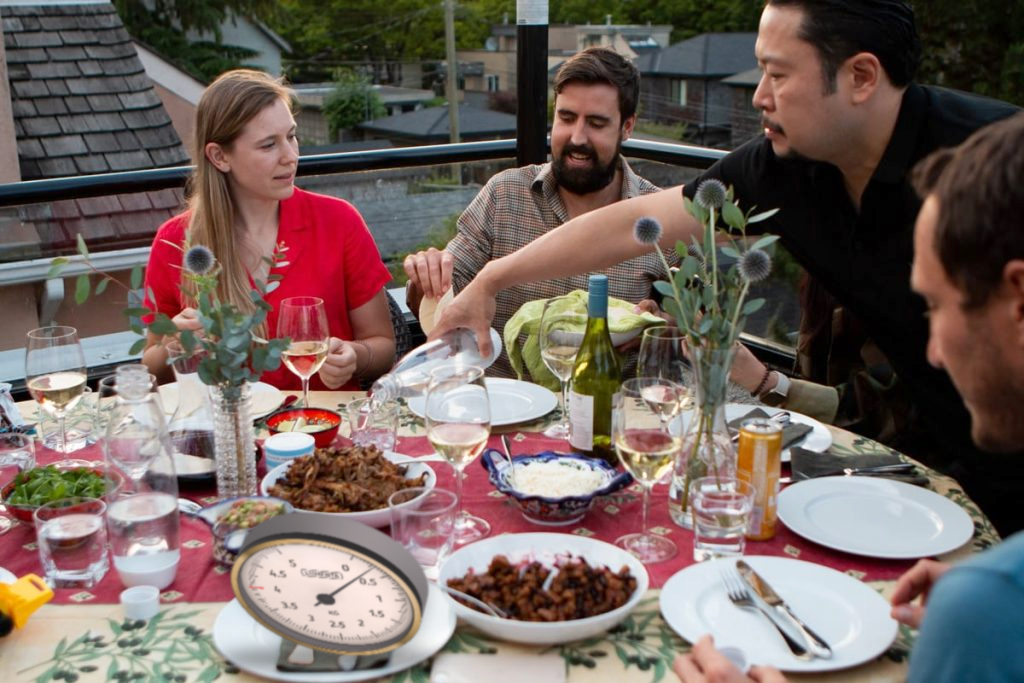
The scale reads 0.25 kg
